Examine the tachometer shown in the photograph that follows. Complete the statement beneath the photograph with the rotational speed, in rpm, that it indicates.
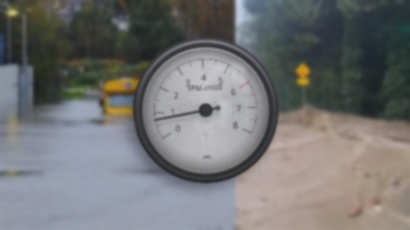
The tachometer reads 750 rpm
